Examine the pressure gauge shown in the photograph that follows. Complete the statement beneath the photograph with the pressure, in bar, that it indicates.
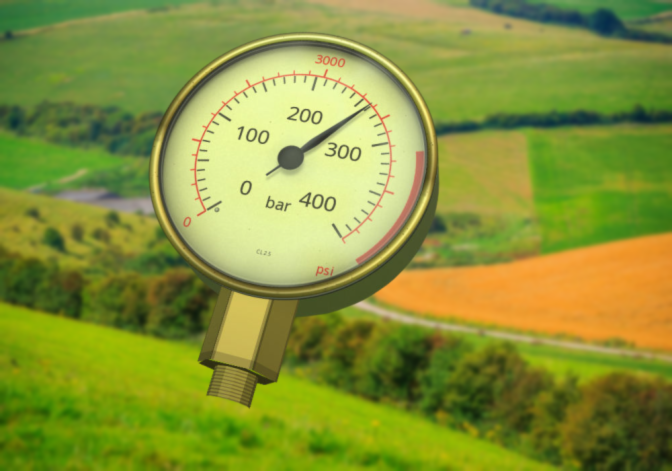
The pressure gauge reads 260 bar
